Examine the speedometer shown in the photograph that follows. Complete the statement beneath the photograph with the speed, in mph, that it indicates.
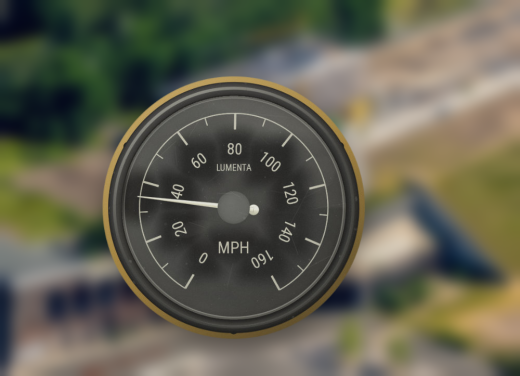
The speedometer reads 35 mph
